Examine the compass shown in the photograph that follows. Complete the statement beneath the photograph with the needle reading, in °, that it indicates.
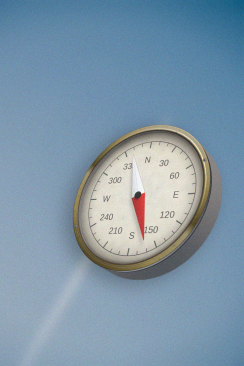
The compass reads 160 °
